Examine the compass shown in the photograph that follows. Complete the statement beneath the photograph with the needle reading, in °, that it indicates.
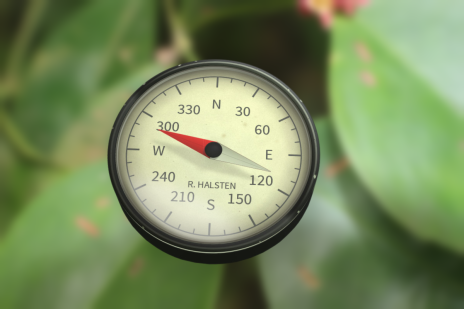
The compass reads 290 °
